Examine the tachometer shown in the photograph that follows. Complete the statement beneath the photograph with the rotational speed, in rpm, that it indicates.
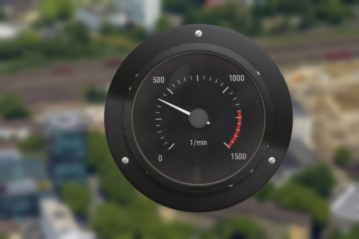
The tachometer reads 400 rpm
